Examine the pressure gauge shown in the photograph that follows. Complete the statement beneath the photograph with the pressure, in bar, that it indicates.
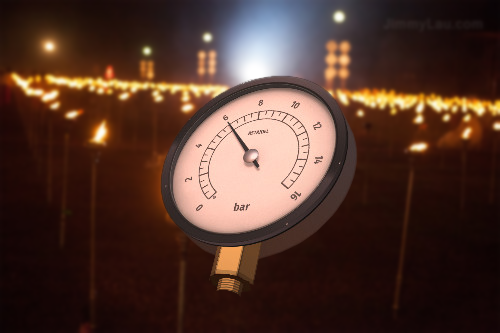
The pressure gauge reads 6 bar
